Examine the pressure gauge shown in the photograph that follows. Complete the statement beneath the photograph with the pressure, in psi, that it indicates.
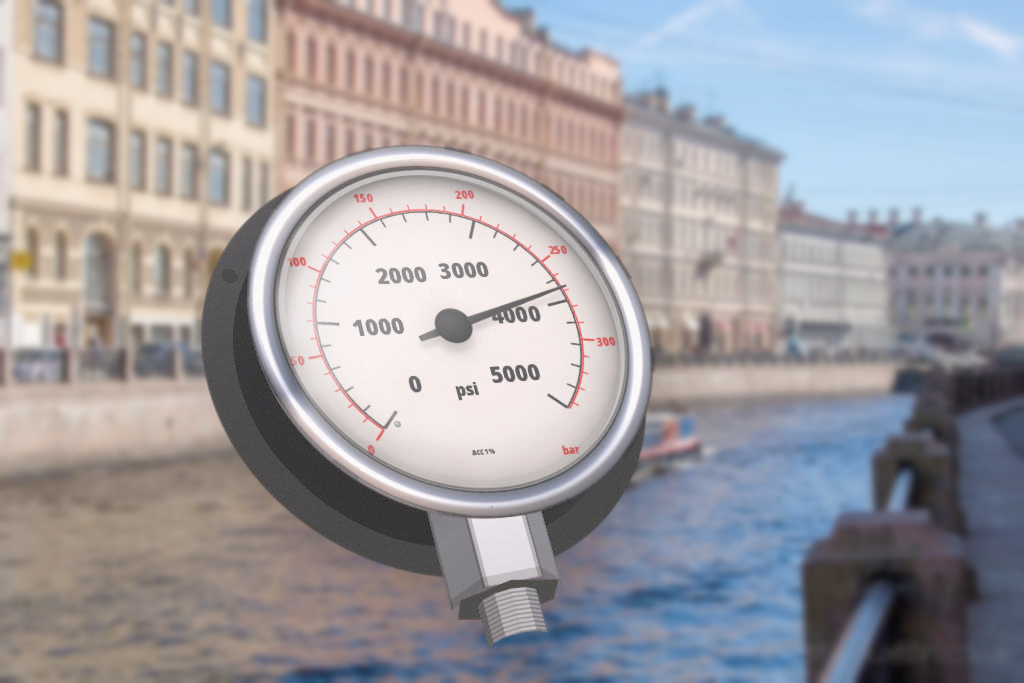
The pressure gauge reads 3900 psi
